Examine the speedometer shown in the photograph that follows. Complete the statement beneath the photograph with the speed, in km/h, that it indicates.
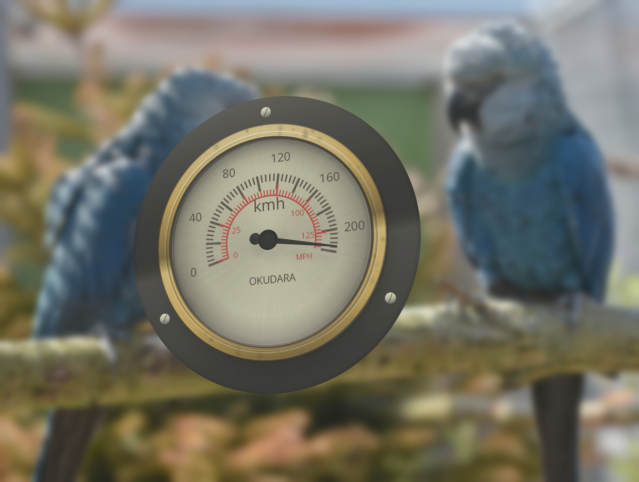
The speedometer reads 216 km/h
